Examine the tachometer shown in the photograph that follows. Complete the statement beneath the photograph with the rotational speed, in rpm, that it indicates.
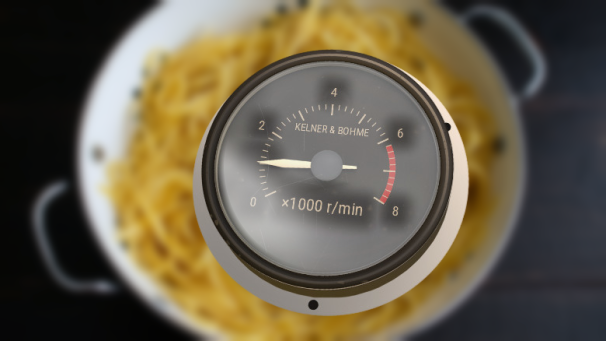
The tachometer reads 1000 rpm
